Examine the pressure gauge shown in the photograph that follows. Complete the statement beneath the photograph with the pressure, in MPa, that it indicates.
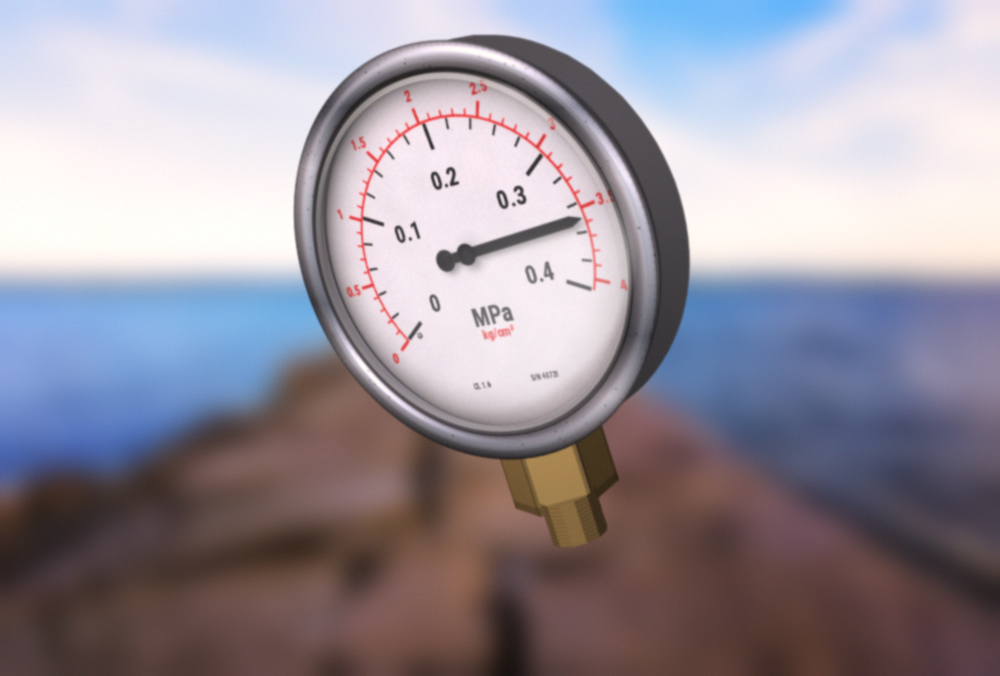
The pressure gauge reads 0.35 MPa
